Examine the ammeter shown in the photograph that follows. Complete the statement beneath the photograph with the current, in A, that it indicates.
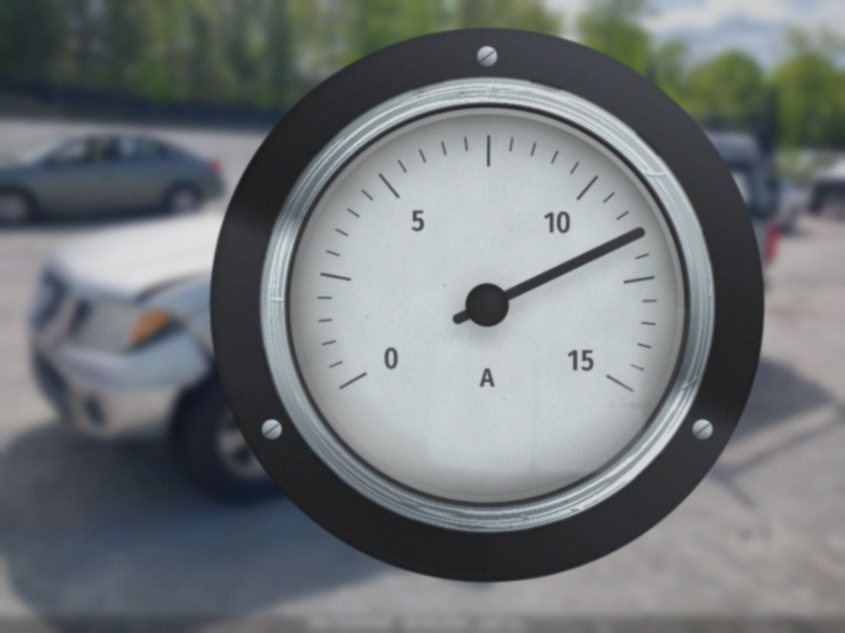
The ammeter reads 11.5 A
